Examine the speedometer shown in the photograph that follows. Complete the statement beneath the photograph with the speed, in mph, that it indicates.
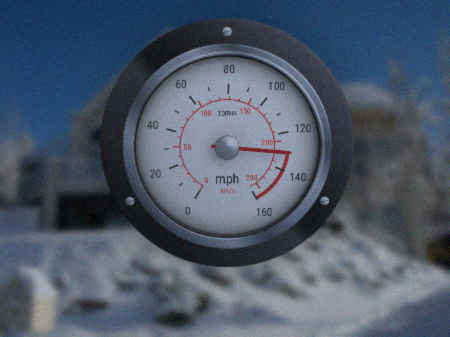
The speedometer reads 130 mph
